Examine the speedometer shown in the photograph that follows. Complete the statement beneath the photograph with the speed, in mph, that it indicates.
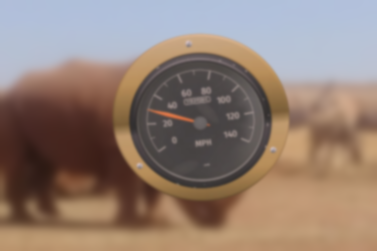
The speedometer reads 30 mph
